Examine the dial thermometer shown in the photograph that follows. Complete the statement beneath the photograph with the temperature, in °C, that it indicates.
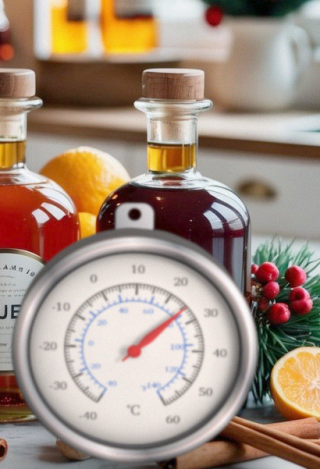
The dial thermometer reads 25 °C
